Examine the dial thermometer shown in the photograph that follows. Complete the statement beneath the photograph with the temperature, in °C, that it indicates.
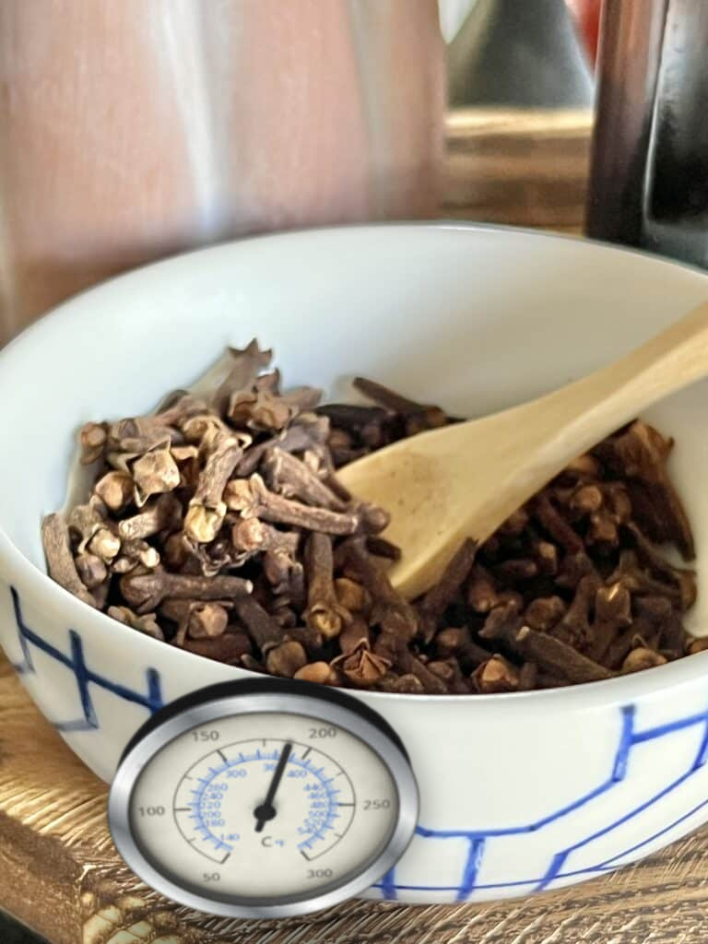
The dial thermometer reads 187.5 °C
